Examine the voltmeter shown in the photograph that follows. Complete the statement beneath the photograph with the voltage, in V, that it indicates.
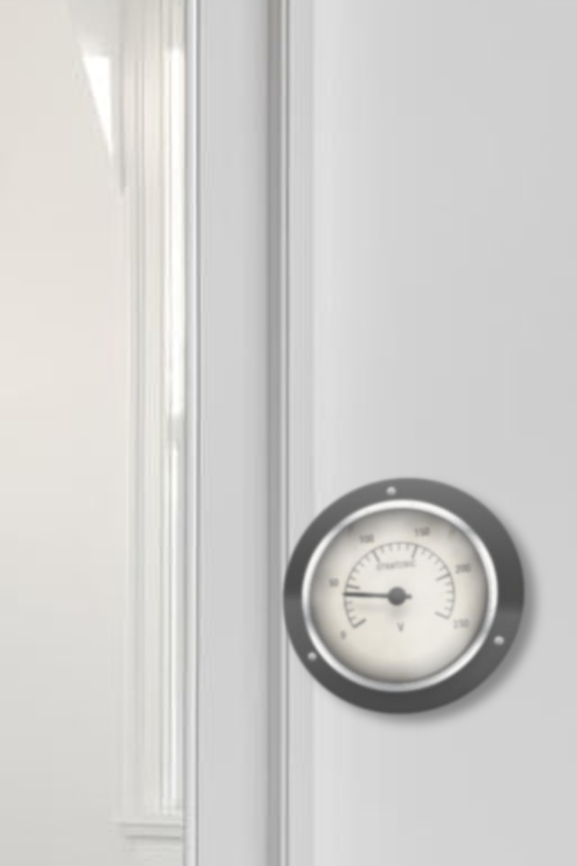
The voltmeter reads 40 V
